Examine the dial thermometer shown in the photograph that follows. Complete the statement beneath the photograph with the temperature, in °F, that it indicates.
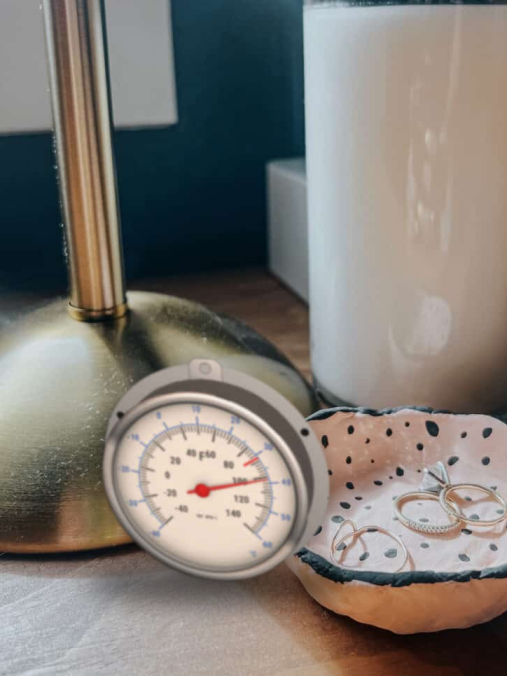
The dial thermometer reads 100 °F
